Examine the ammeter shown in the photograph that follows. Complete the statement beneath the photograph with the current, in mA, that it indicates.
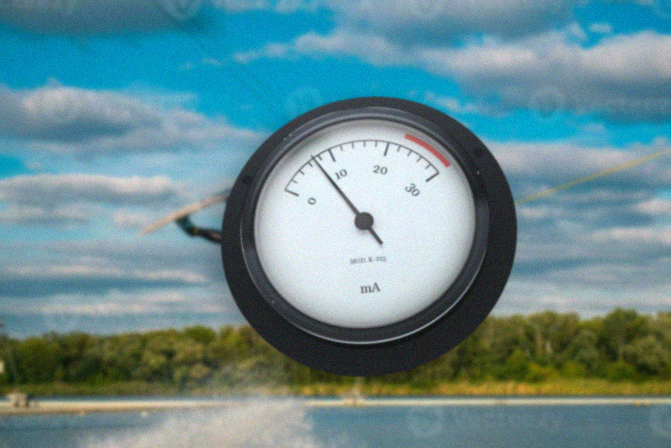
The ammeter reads 7 mA
